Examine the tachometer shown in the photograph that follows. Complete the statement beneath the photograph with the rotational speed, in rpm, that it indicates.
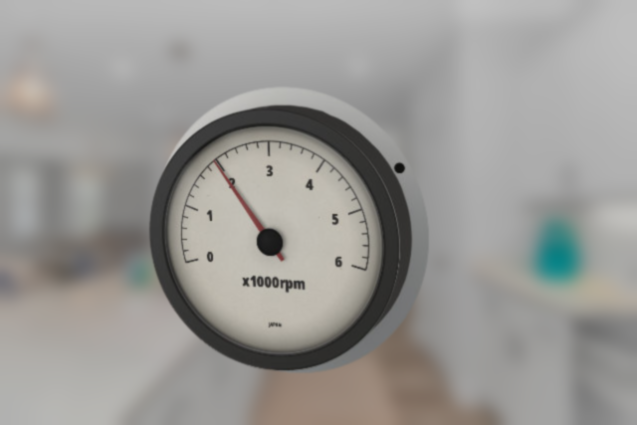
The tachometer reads 2000 rpm
